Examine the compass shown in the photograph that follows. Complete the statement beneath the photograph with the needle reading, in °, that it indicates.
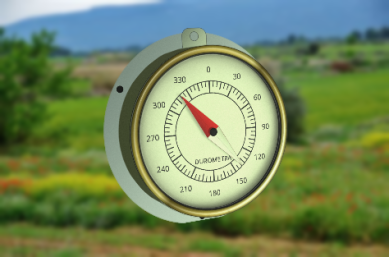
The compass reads 320 °
